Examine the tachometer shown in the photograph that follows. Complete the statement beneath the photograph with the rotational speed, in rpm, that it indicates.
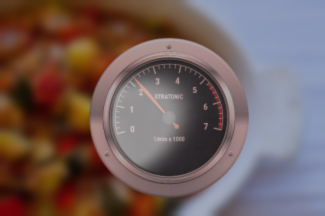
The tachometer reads 2200 rpm
